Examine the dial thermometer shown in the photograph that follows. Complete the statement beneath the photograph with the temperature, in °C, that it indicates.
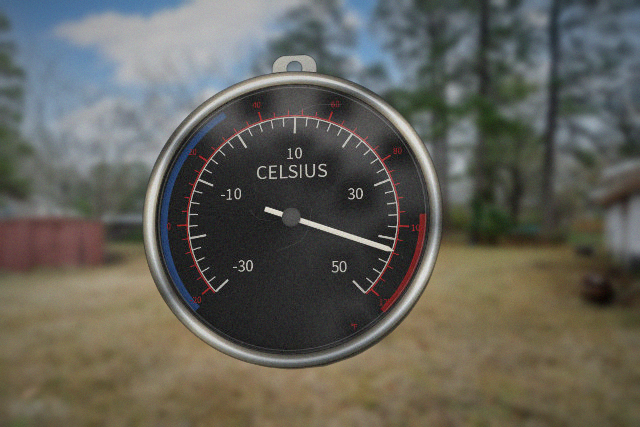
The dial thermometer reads 42 °C
